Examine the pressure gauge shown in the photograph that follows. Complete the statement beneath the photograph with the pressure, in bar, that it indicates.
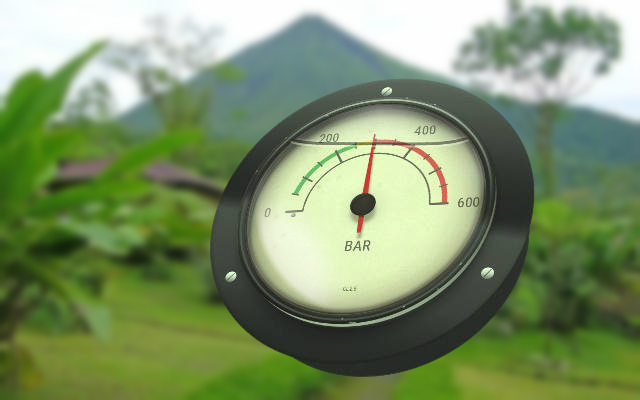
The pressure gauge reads 300 bar
